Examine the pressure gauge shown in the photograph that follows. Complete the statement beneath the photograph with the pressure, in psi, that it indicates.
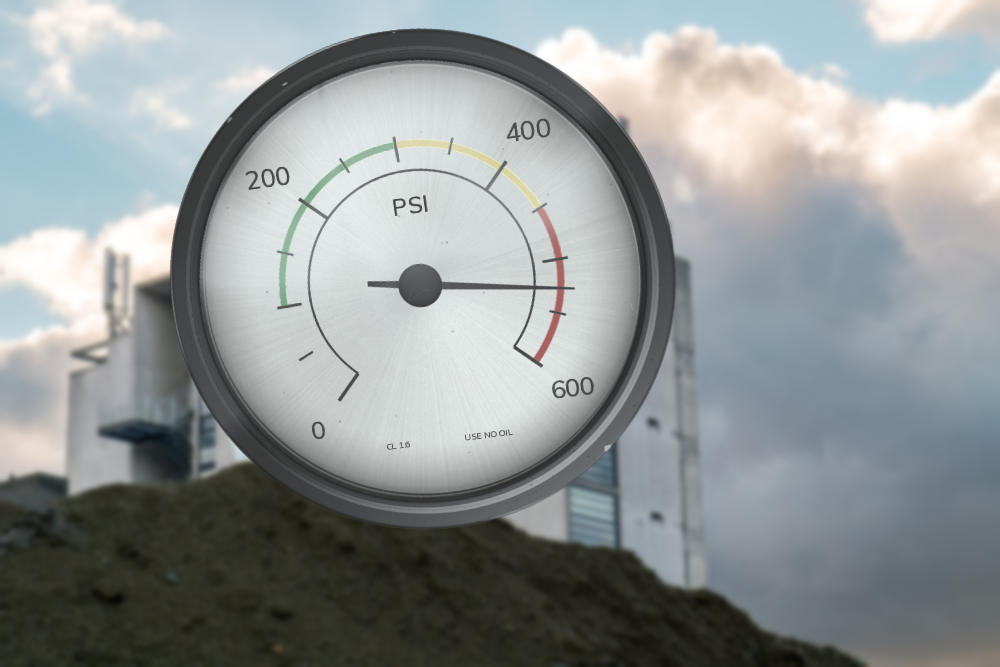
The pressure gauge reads 525 psi
